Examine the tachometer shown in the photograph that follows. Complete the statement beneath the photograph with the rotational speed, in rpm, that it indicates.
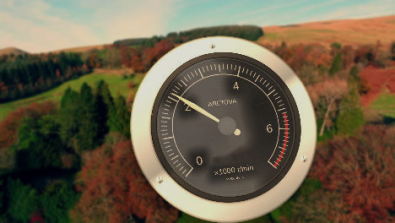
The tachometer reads 2100 rpm
